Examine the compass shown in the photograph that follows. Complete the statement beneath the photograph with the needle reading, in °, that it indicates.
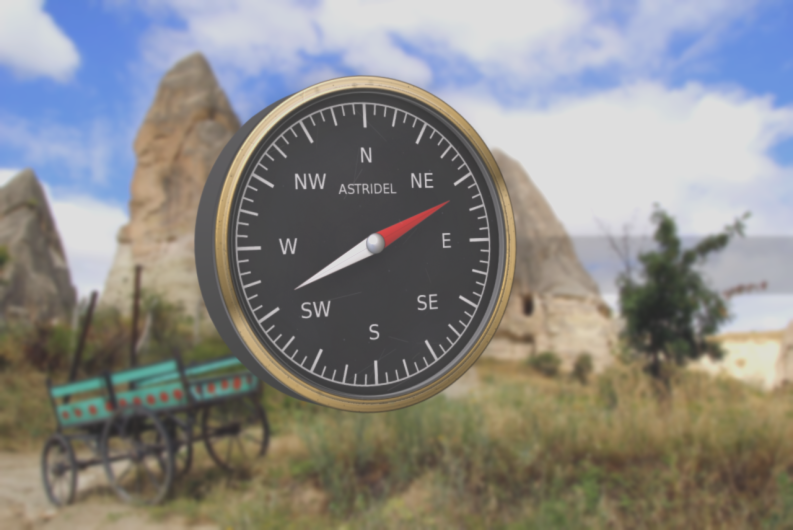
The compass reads 65 °
